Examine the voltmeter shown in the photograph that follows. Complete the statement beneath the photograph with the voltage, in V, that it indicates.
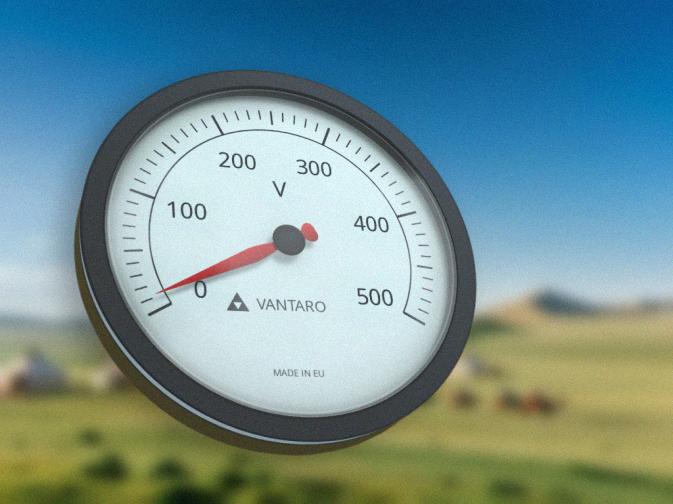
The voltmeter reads 10 V
